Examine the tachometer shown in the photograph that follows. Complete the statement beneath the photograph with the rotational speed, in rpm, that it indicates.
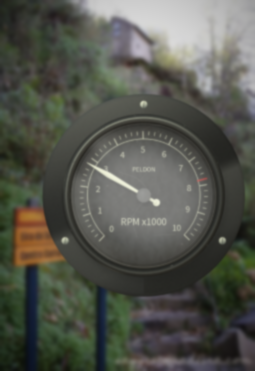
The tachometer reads 2800 rpm
